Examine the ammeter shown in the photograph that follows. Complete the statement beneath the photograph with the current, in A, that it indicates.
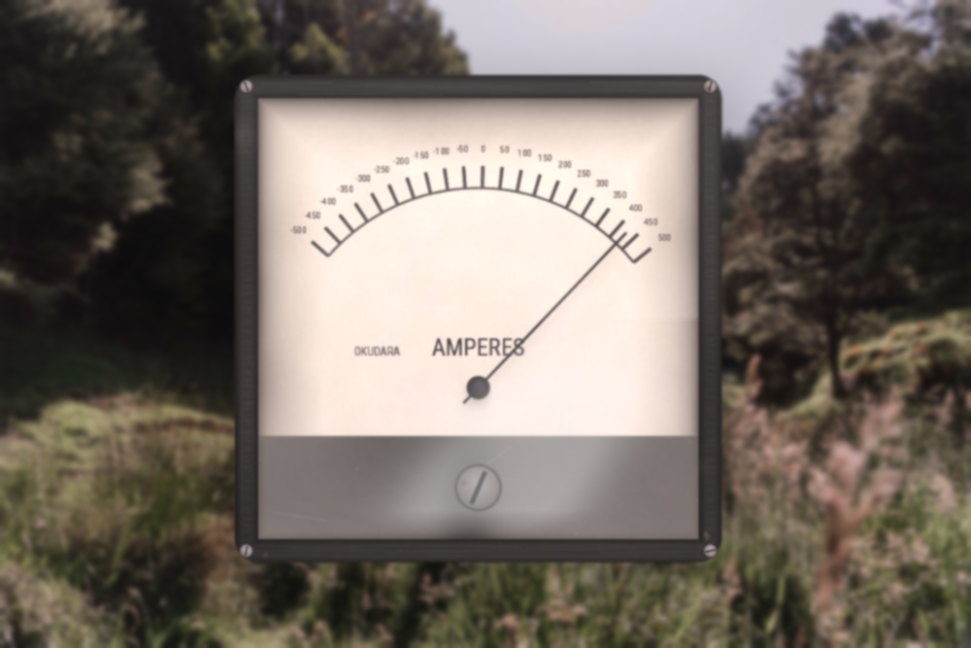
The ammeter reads 425 A
